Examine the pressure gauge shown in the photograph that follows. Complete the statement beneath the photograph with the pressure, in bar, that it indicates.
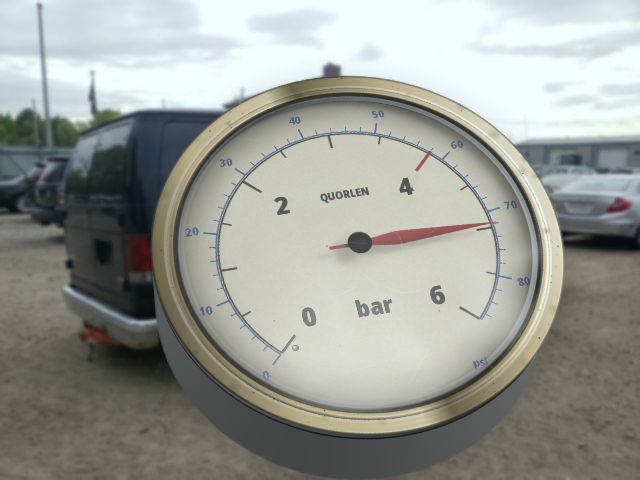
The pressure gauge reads 5 bar
